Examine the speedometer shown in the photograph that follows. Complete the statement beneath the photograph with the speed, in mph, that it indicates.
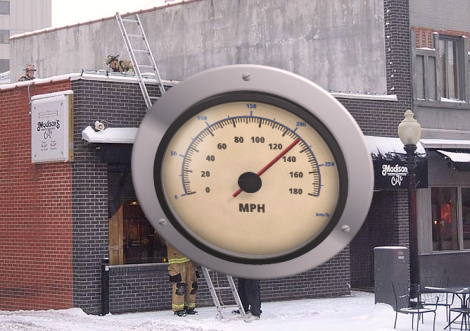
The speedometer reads 130 mph
